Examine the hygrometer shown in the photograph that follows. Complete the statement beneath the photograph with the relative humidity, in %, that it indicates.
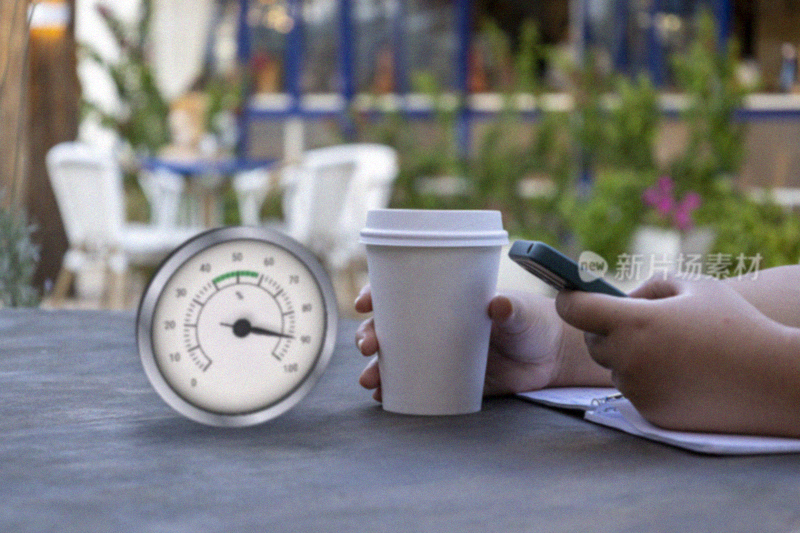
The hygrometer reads 90 %
